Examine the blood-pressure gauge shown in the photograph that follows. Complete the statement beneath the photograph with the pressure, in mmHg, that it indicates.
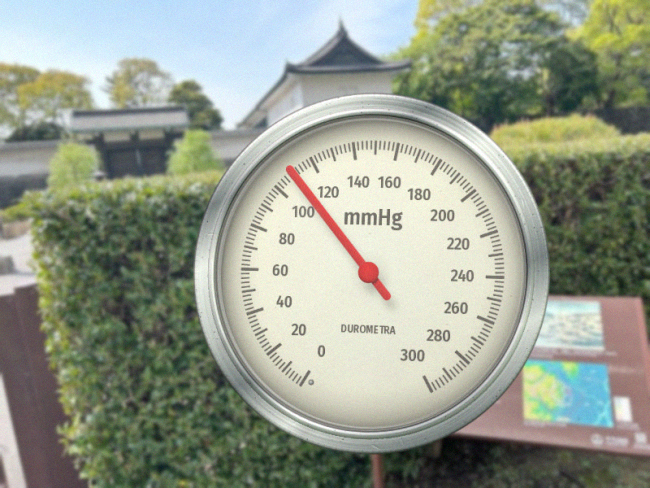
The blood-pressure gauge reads 110 mmHg
